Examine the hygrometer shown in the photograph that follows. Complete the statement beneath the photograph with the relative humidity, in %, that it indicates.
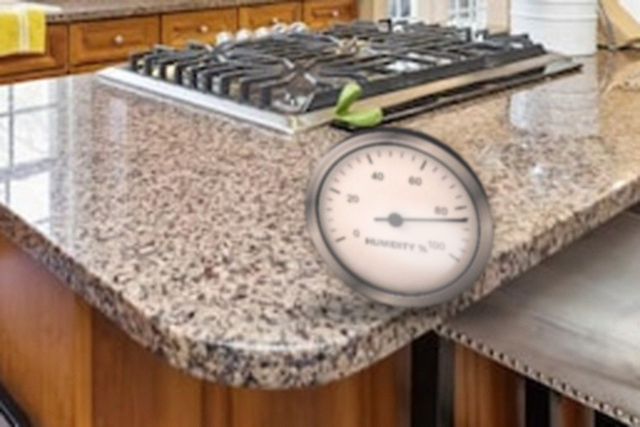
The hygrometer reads 84 %
